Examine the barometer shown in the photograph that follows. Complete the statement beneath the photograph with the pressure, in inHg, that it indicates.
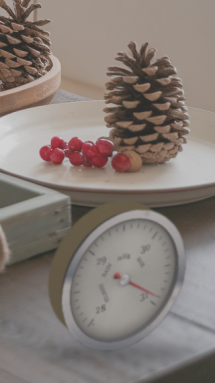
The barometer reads 30.9 inHg
